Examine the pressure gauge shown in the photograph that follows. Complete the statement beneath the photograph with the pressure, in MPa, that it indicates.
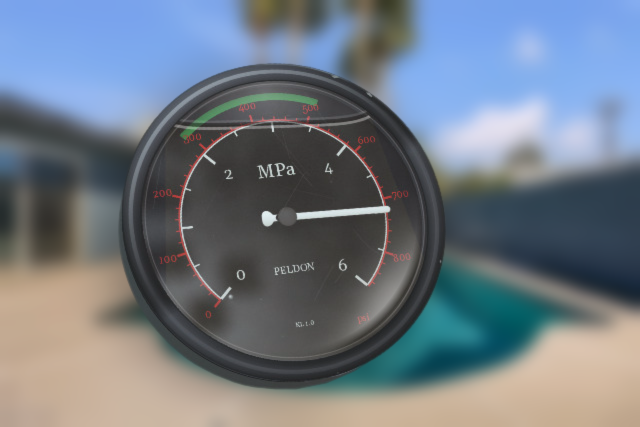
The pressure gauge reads 5 MPa
